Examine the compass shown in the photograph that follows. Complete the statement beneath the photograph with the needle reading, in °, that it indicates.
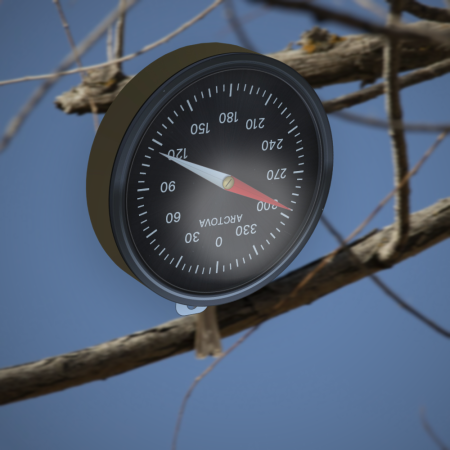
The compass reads 295 °
